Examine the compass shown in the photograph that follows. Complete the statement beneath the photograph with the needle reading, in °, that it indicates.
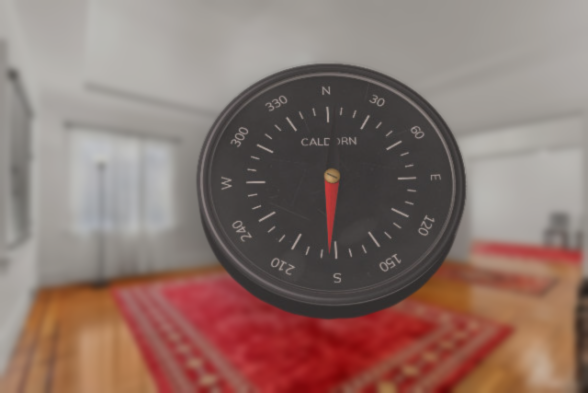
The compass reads 185 °
